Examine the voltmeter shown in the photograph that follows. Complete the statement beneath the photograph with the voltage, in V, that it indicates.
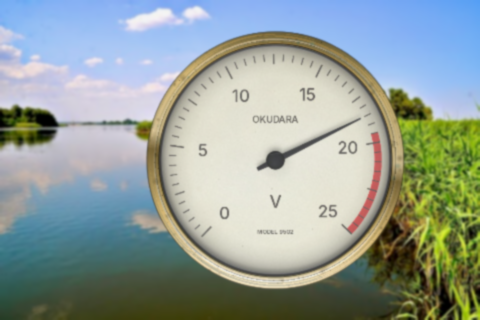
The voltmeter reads 18.5 V
